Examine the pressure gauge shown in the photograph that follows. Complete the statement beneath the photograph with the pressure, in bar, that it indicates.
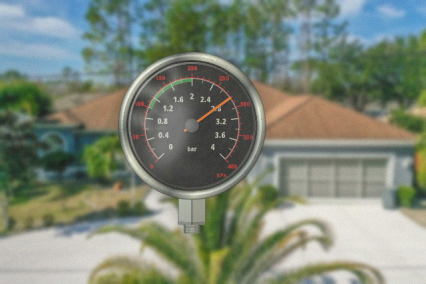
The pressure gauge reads 2.8 bar
